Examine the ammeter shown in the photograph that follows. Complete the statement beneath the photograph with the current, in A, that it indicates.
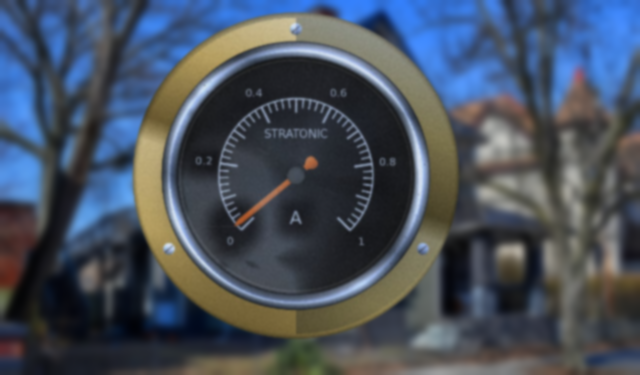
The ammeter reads 0.02 A
